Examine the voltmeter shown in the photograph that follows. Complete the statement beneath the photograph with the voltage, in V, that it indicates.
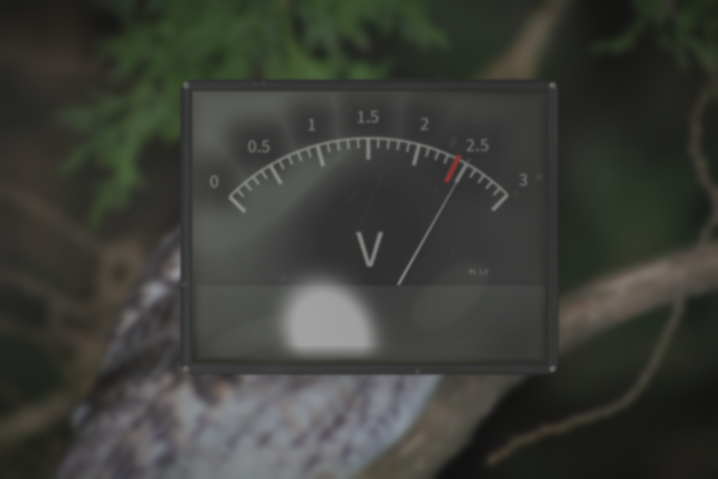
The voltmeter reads 2.5 V
